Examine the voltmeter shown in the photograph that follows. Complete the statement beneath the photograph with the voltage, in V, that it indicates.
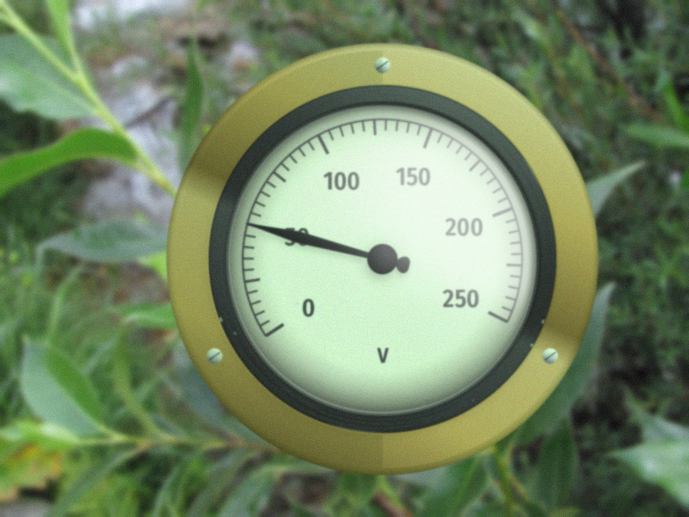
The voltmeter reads 50 V
